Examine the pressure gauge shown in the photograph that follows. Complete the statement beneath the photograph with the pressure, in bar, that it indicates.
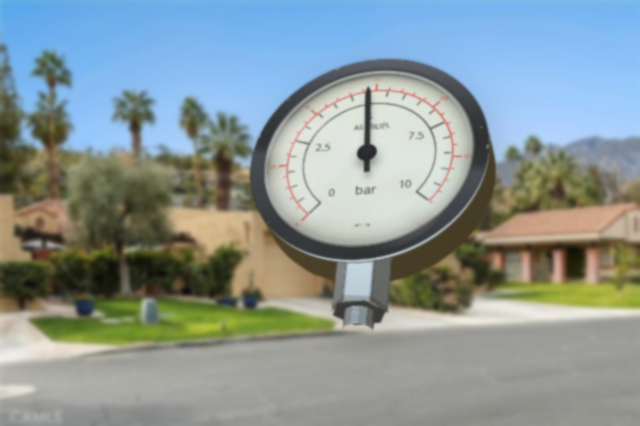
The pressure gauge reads 5 bar
